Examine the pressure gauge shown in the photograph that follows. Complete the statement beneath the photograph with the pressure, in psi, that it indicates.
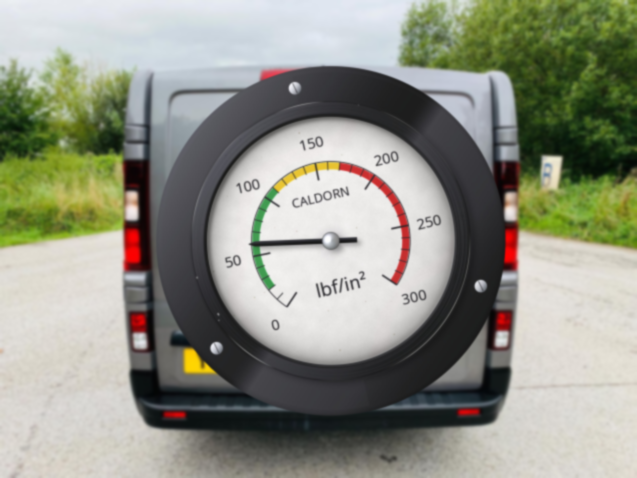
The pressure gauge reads 60 psi
